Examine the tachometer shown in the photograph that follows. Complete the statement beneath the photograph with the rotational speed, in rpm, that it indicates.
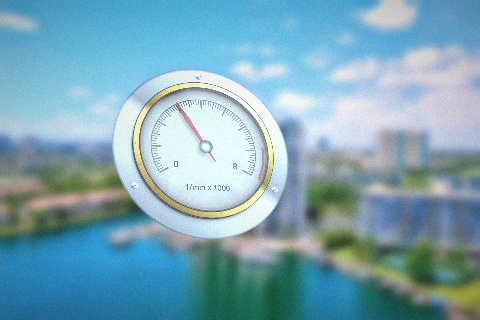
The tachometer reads 3000 rpm
